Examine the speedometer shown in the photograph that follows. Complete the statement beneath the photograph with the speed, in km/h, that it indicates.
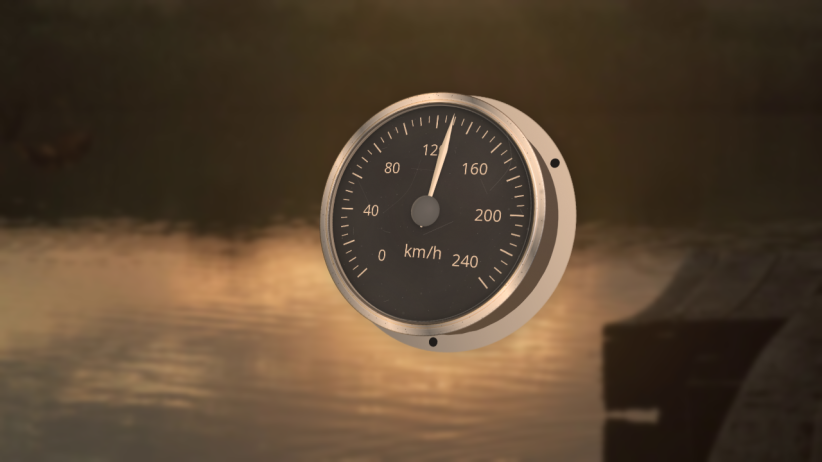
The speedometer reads 130 km/h
